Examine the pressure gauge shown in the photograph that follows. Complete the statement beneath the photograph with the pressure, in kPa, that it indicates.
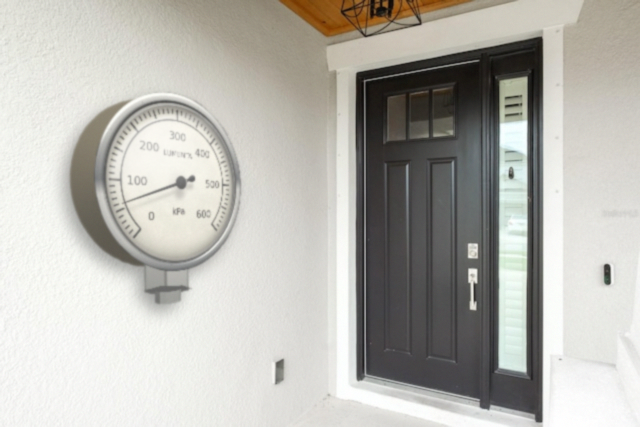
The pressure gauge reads 60 kPa
